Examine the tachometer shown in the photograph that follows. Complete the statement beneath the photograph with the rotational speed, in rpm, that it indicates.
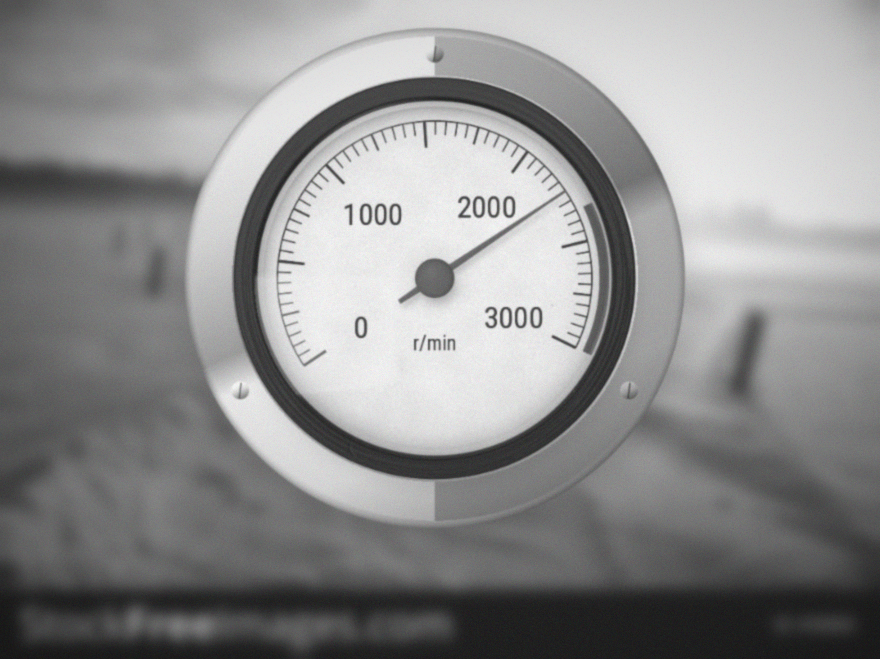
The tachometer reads 2250 rpm
